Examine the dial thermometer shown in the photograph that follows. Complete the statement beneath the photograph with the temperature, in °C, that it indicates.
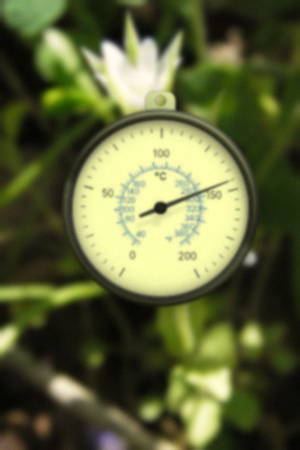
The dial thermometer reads 145 °C
